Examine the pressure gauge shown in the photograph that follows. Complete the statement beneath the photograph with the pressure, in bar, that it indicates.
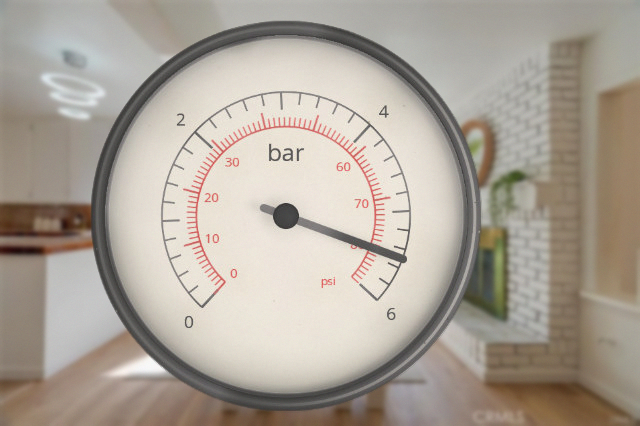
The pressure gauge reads 5.5 bar
